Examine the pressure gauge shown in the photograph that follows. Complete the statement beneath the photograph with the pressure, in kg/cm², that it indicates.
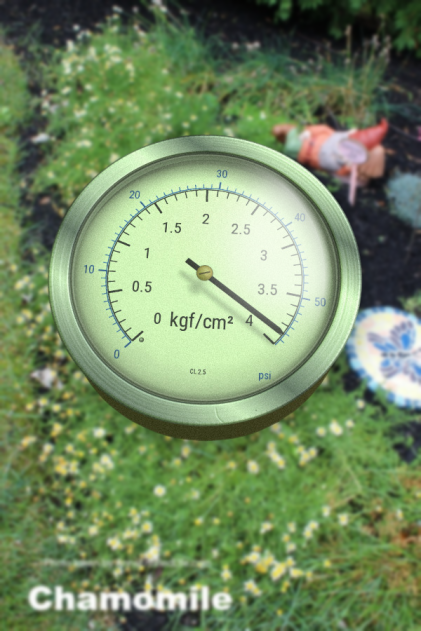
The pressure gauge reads 3.9 kg/cm²
